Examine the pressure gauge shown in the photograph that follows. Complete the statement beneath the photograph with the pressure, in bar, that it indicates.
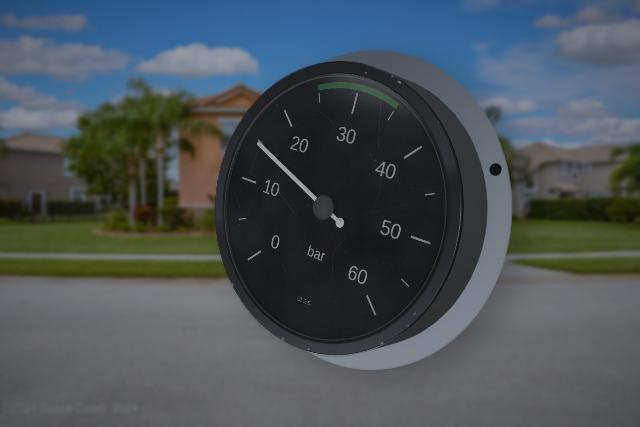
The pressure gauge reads 15 bar
